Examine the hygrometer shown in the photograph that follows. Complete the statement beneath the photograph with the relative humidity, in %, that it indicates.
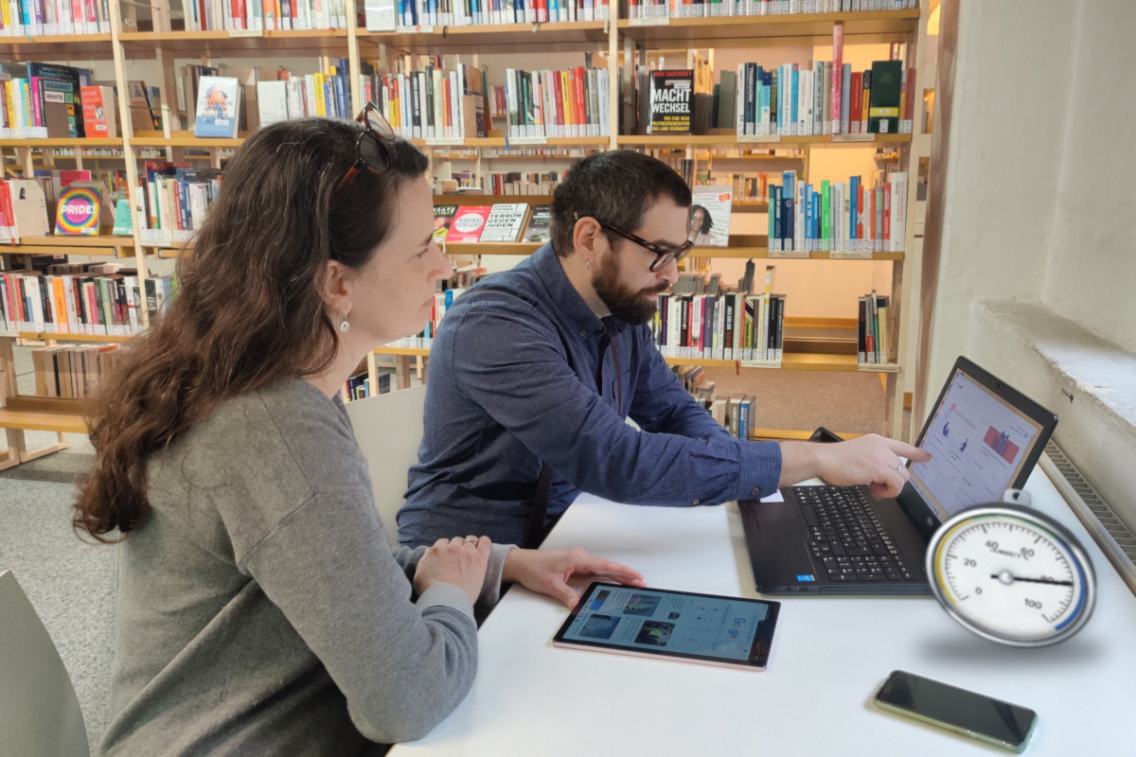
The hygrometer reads 80 %
